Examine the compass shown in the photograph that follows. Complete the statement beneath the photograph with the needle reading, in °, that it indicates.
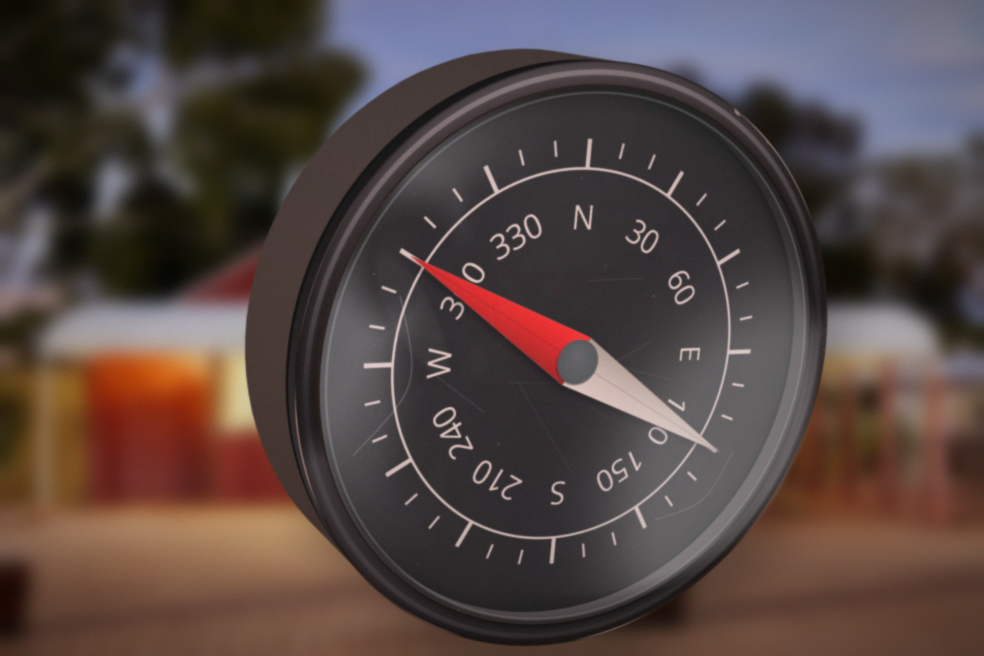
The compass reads 300 °
